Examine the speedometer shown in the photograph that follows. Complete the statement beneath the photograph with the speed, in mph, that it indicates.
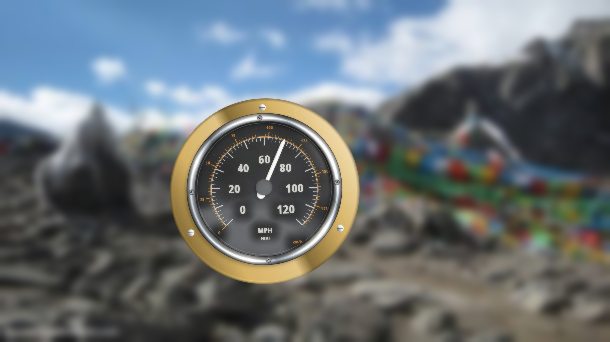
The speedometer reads 70 mph
